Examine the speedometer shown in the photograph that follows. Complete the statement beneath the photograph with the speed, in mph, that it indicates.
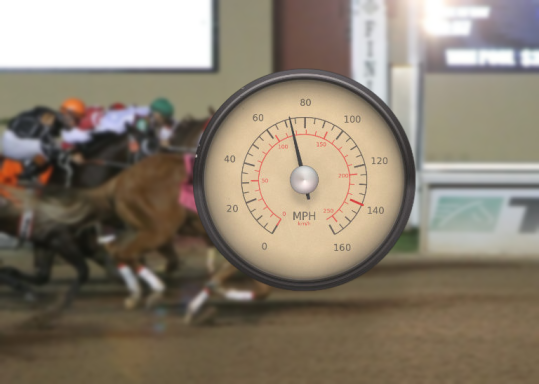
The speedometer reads 72.5 mph
